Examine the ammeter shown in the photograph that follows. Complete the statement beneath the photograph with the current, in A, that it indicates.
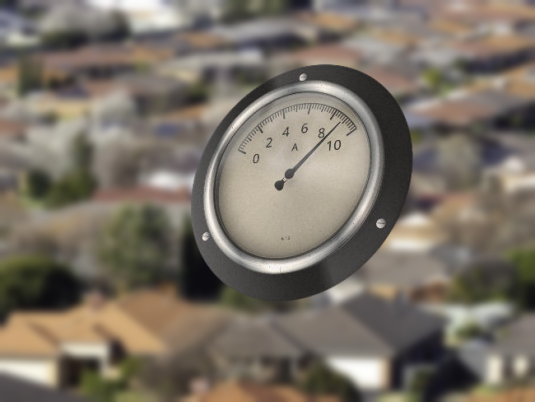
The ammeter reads 9 A
